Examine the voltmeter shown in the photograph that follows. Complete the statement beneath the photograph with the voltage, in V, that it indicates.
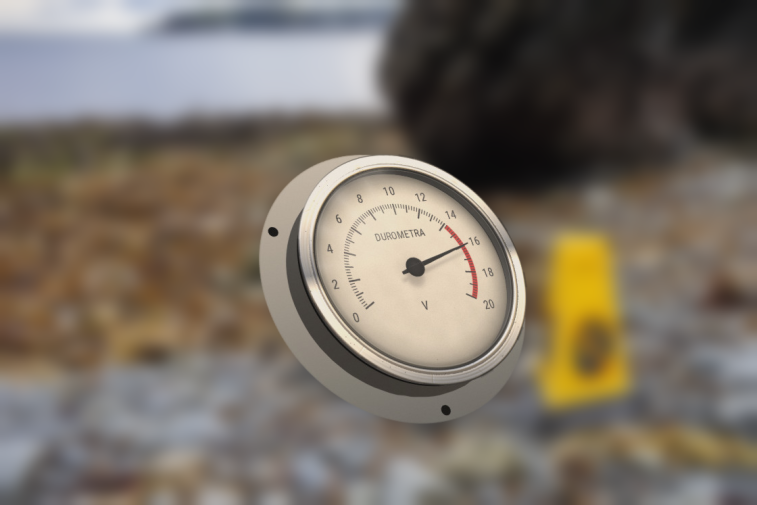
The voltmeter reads 16 V
